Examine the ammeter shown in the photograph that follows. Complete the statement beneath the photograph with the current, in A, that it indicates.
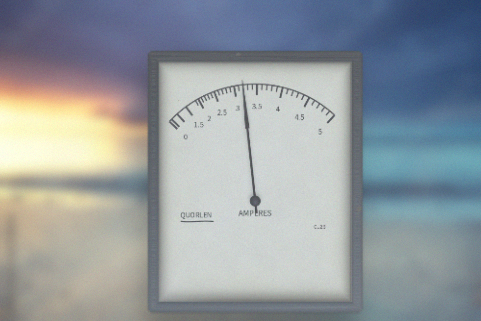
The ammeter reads 3.2 A
